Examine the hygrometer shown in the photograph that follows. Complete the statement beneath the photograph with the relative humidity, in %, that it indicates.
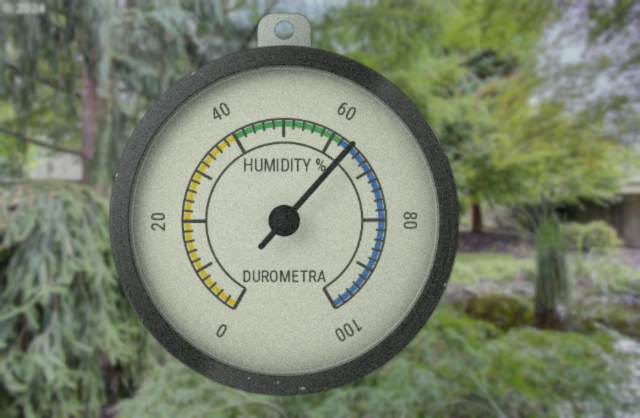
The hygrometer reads 64 %
